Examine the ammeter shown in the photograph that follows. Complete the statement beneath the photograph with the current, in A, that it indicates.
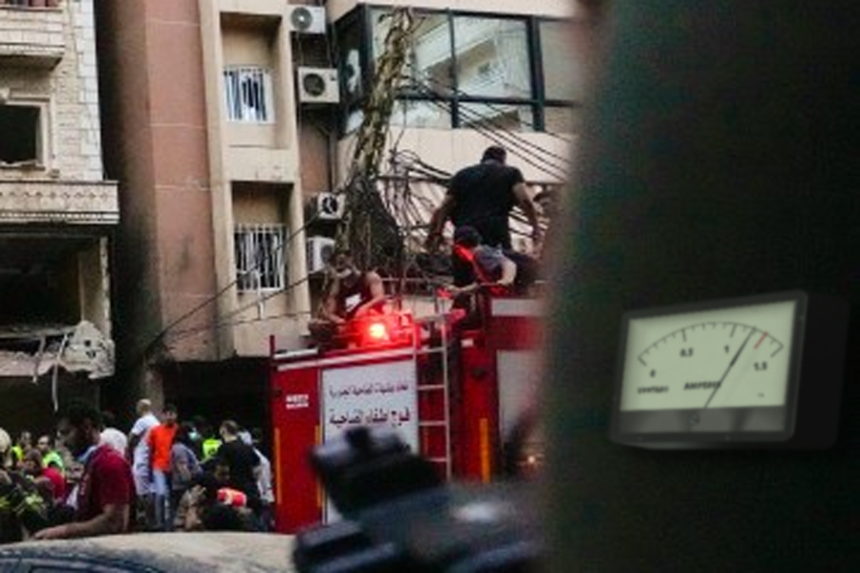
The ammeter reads 1.2 A
